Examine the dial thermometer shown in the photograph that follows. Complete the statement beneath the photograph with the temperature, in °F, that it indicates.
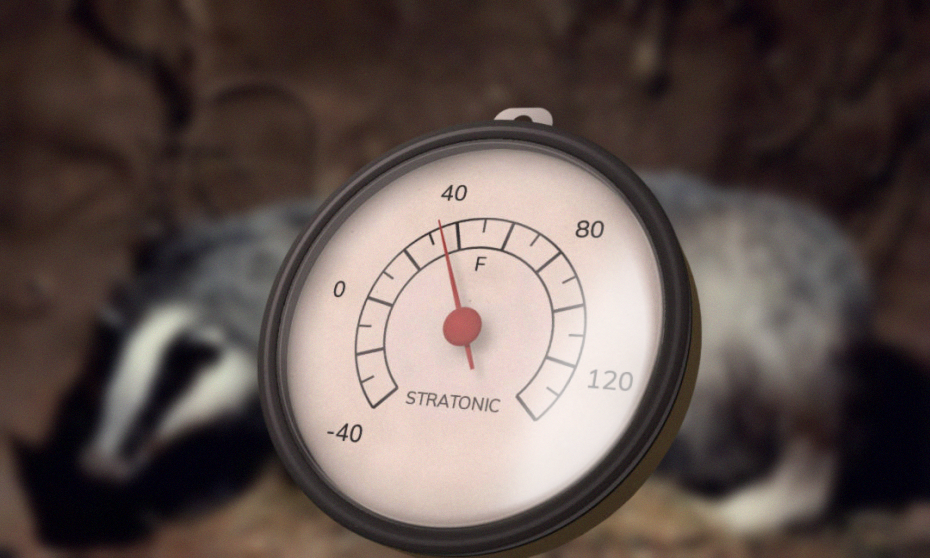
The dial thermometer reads 35 °F
